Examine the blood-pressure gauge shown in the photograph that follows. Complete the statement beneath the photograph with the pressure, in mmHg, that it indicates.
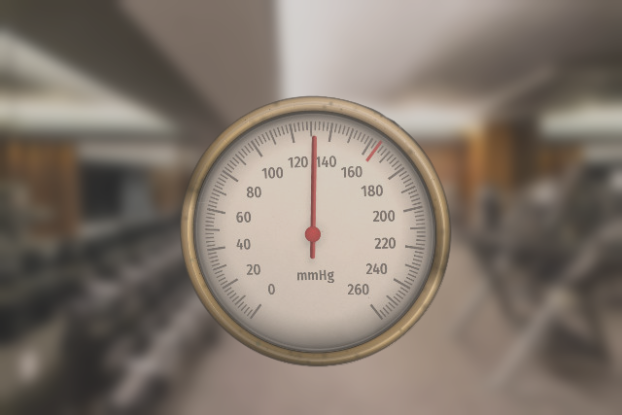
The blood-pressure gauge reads 132 mmHg
